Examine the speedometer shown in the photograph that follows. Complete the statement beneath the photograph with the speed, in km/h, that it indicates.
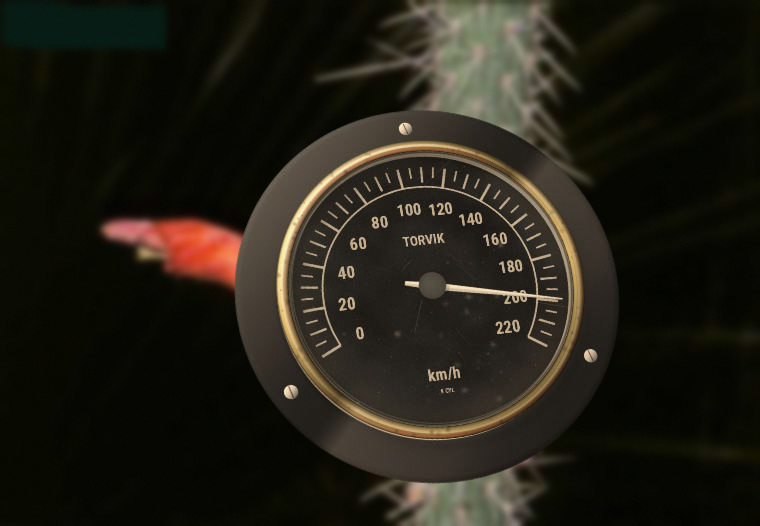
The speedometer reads 200 km/h
